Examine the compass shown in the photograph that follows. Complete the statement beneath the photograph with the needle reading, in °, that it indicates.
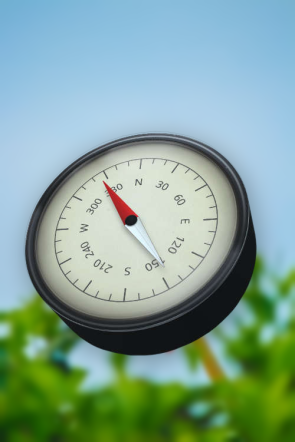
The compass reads 325 °
